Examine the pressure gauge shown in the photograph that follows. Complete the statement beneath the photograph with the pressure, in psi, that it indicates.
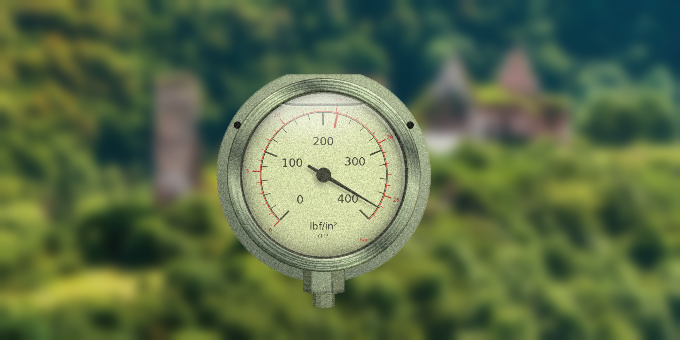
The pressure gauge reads 380 psi
